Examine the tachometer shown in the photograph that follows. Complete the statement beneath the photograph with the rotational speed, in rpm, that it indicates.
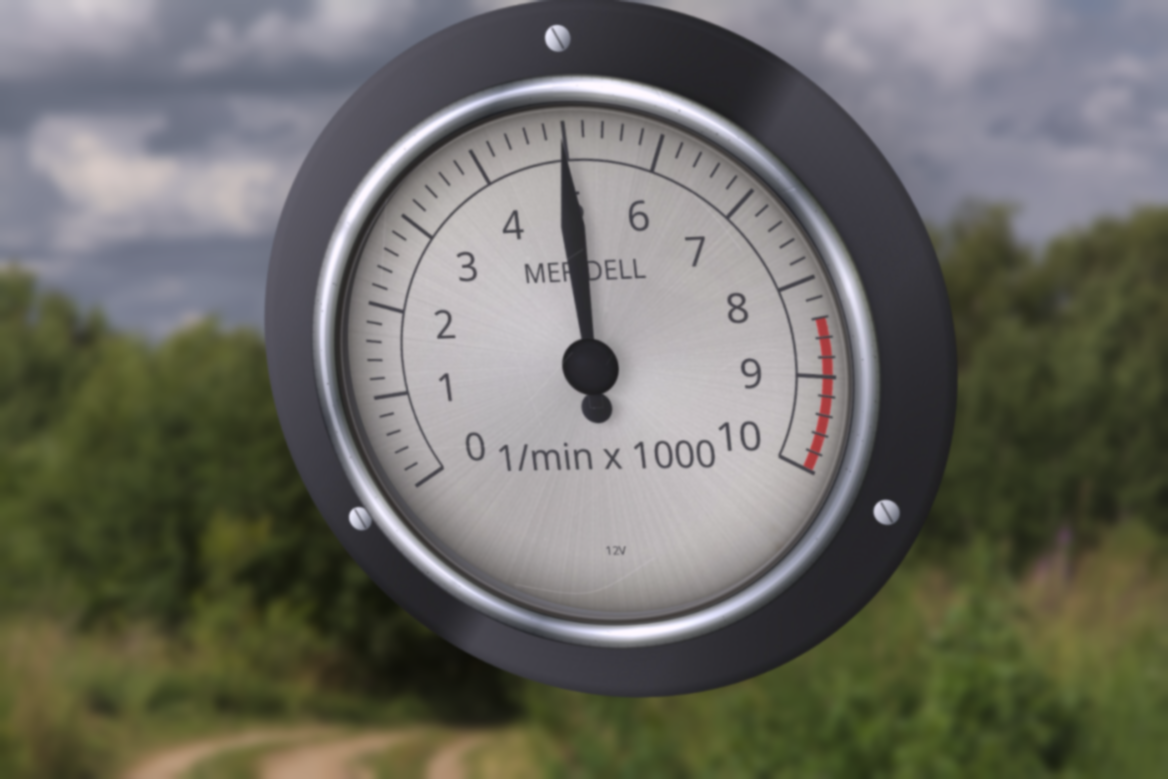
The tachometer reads 5000 rpm
